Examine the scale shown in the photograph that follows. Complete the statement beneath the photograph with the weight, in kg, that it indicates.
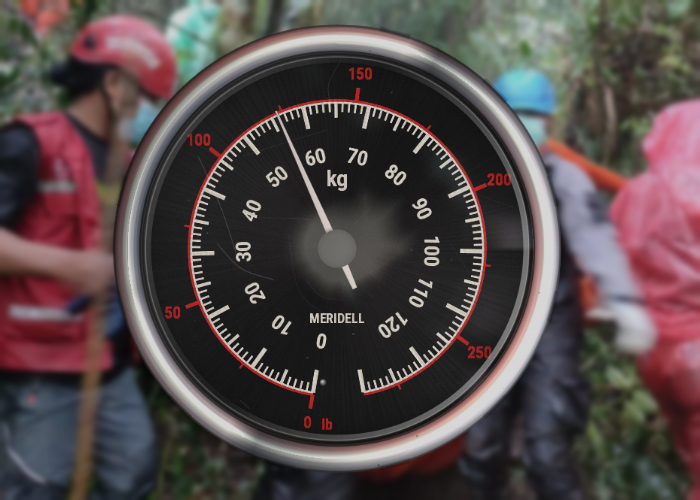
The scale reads 56 kg
